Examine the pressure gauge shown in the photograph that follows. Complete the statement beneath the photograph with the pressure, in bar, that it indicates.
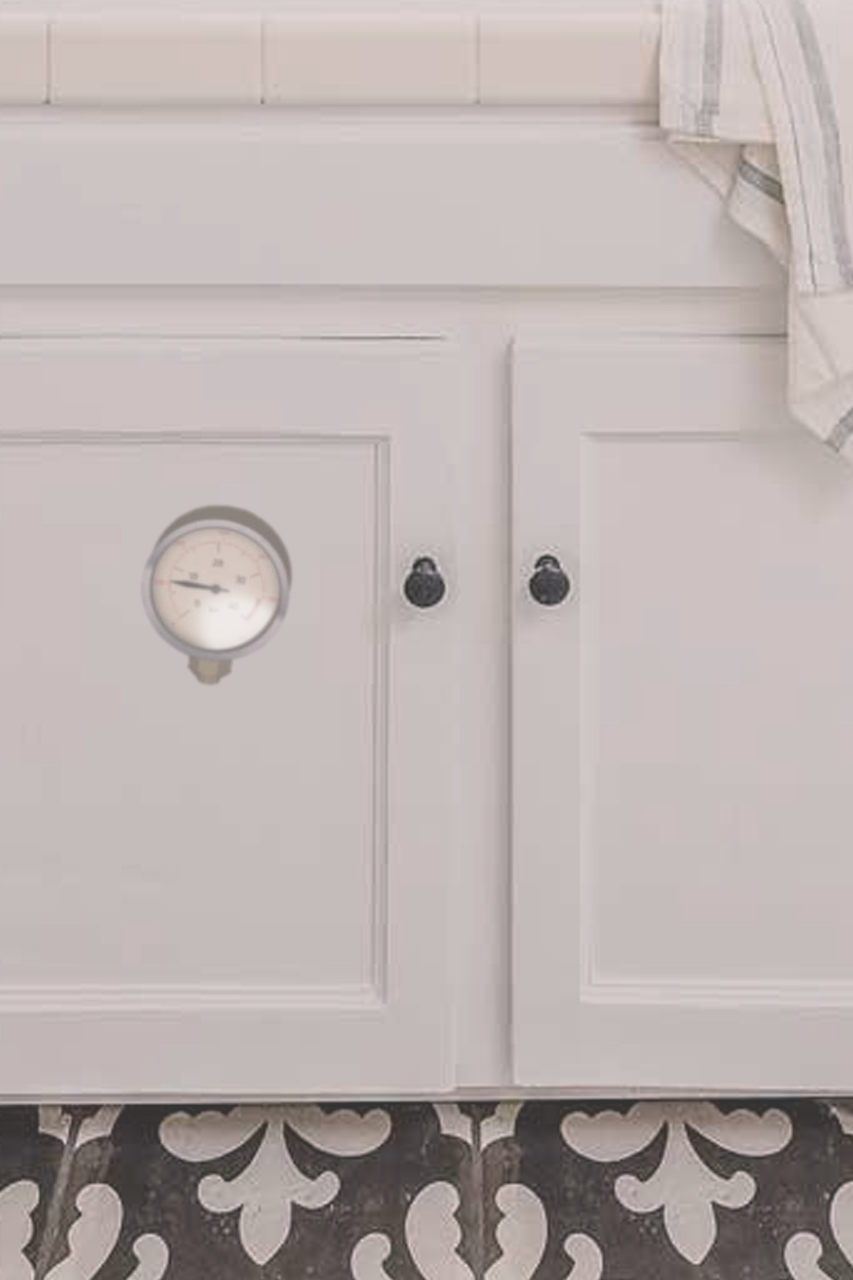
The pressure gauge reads 7.5 bar
